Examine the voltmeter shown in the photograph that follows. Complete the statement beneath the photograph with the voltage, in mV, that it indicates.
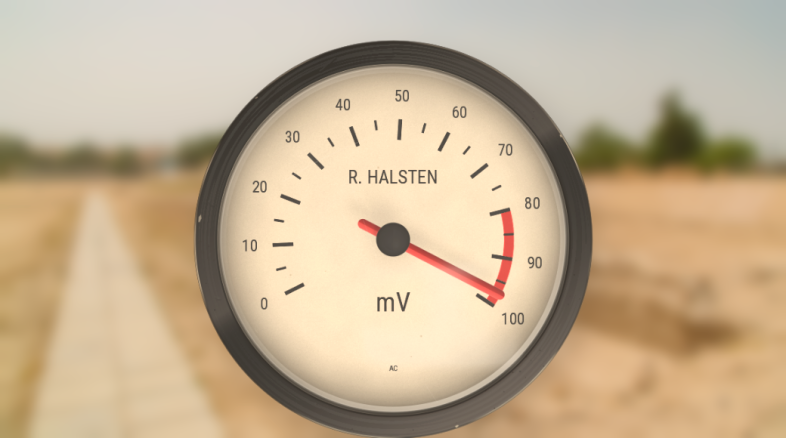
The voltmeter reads 97.5 mV
